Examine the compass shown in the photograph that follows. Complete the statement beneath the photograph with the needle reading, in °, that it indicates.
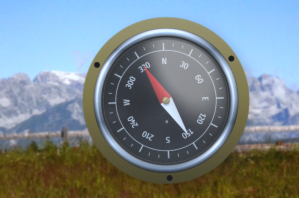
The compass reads 330 °
